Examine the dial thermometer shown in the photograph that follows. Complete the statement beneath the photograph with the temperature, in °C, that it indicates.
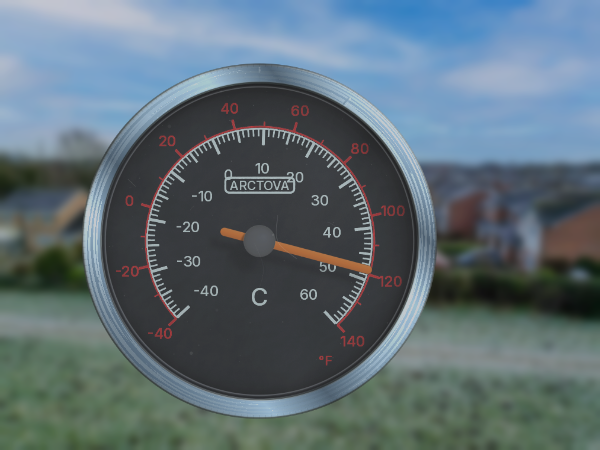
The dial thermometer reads 48 °C
